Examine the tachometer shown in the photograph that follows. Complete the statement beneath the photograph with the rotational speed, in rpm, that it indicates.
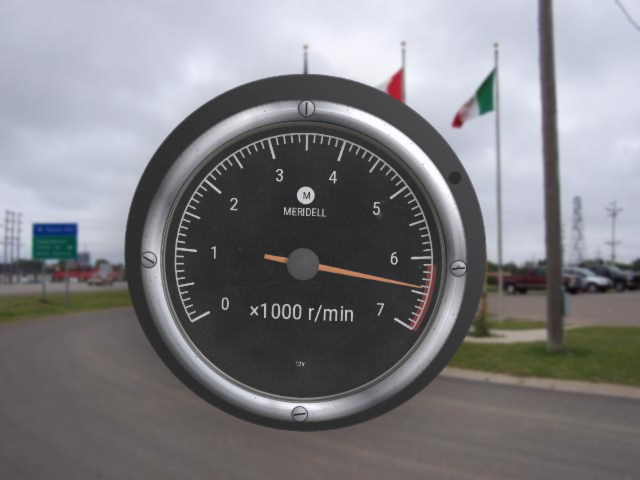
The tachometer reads 6400 rpm
